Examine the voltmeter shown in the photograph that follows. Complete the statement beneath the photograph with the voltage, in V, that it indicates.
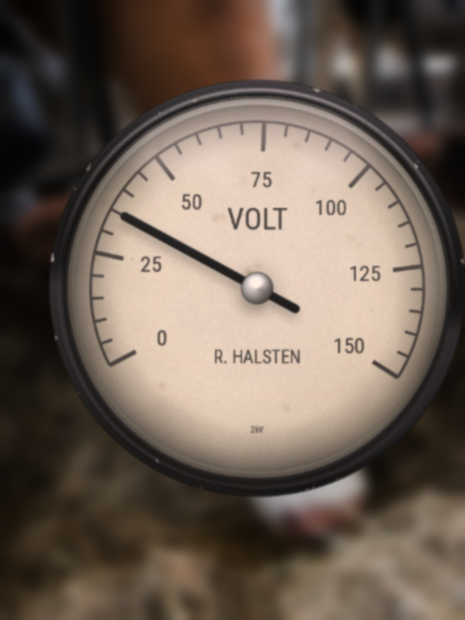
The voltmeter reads 35 V
